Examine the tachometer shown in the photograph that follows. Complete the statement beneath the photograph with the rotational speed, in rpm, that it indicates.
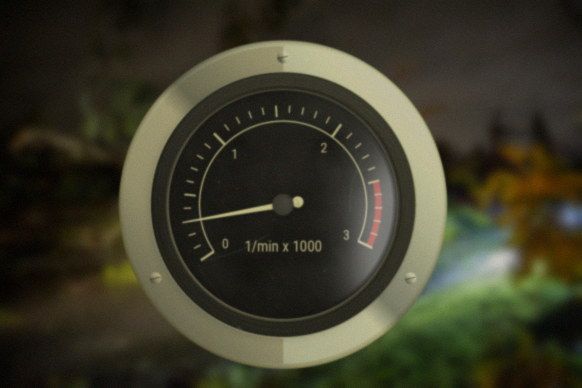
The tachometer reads 300 rpm
